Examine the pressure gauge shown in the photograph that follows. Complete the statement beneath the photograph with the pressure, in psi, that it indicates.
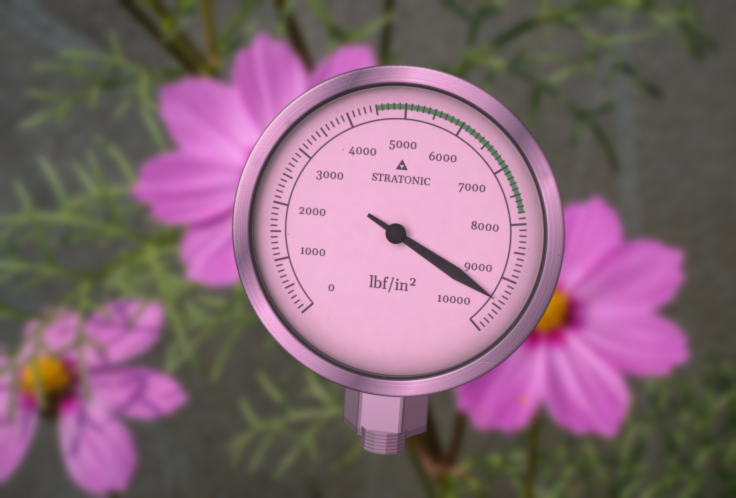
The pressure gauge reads 9400 psi
